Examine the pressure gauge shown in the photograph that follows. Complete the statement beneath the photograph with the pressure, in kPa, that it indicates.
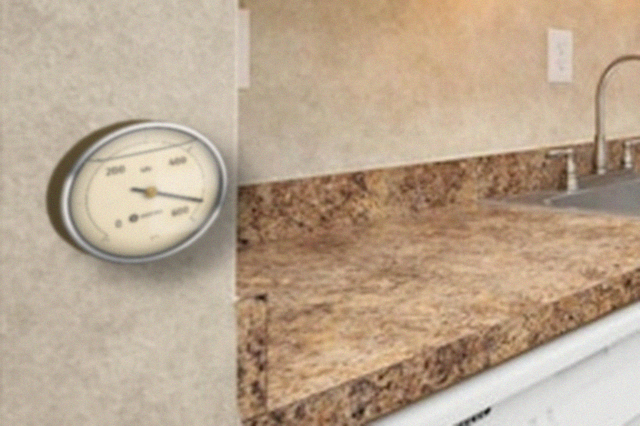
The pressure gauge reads 550 kPa
